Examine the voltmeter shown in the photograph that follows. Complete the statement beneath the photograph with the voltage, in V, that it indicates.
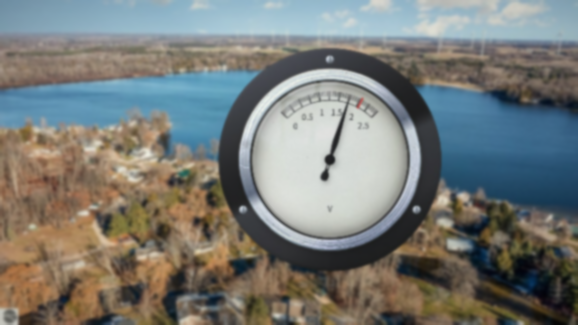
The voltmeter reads 1.75 V
